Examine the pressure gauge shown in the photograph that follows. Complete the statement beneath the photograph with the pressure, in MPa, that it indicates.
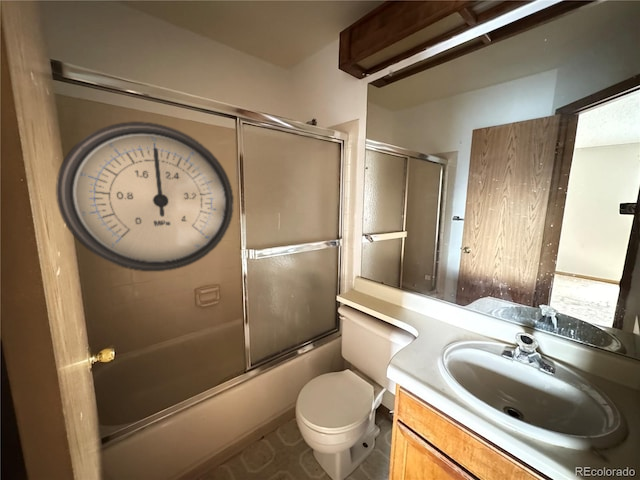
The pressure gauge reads 2 MPa
